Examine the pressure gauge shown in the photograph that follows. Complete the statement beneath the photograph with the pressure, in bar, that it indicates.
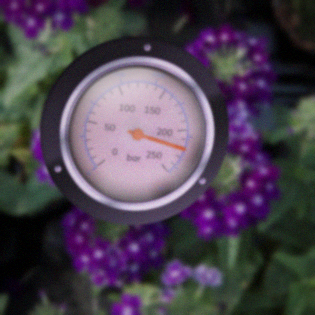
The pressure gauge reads 220 bar
